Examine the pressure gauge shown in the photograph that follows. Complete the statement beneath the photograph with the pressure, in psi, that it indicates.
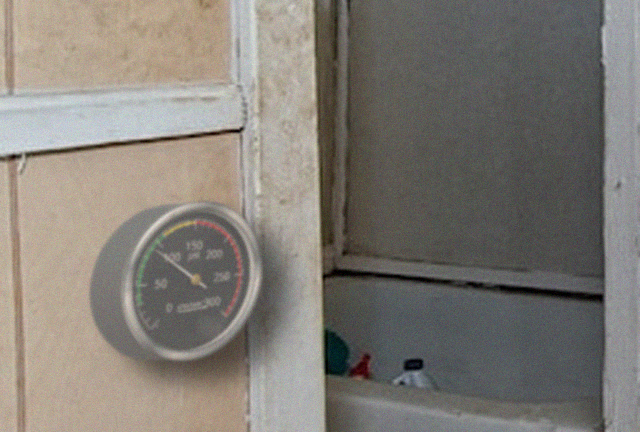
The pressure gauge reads 90 psi
